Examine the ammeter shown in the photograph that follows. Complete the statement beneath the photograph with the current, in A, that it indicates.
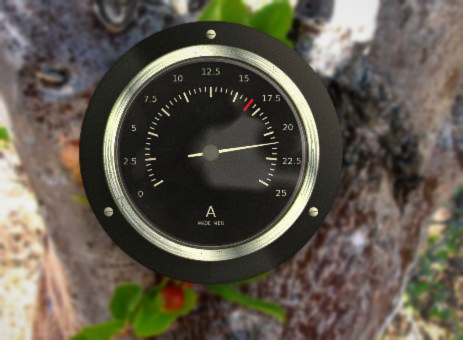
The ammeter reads 21 A
